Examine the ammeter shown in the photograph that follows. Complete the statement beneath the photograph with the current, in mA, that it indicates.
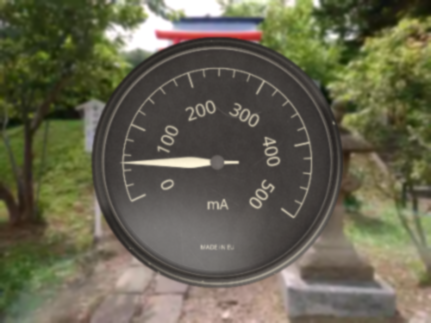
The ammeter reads 50 mA
